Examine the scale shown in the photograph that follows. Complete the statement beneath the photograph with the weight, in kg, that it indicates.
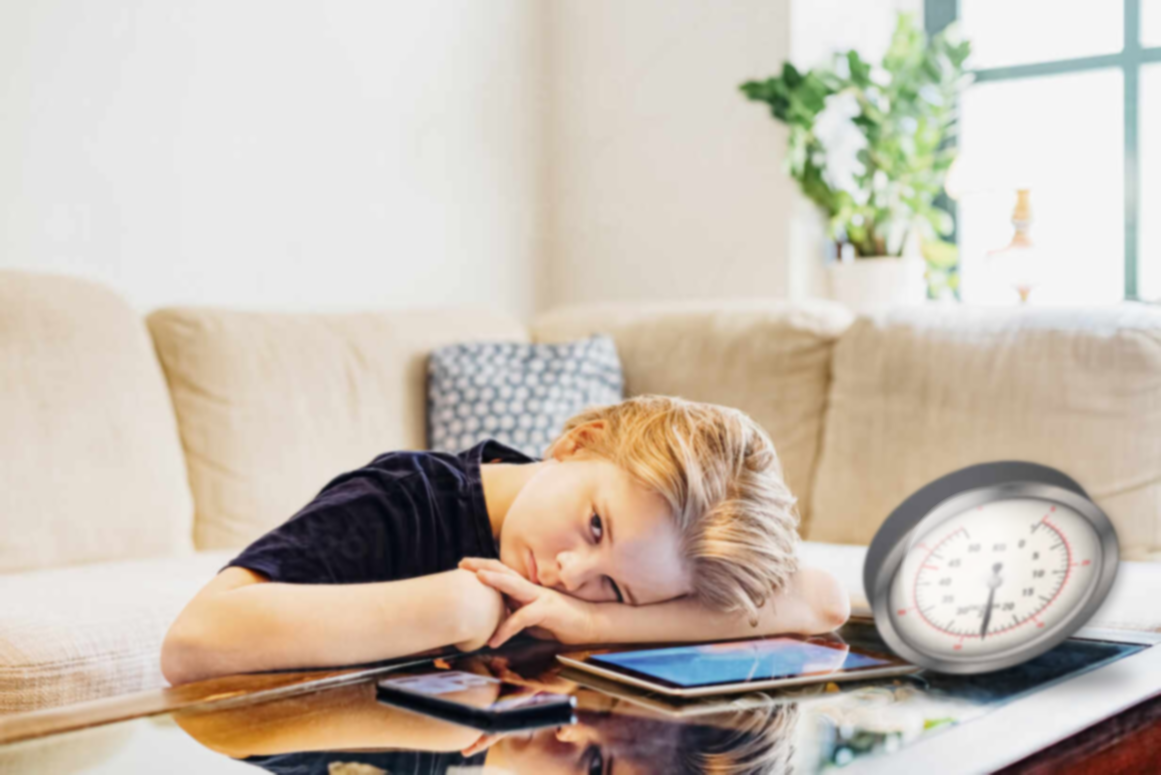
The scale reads 25 kg
